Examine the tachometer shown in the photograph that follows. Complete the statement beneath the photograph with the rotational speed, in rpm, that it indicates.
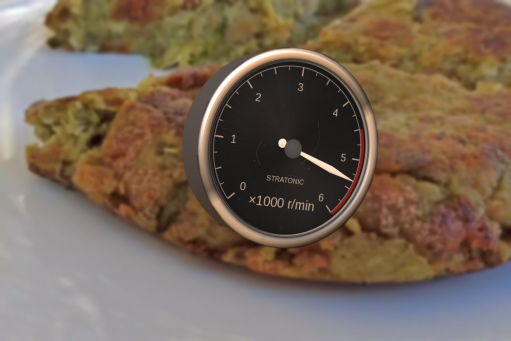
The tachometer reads 5375 rpm
